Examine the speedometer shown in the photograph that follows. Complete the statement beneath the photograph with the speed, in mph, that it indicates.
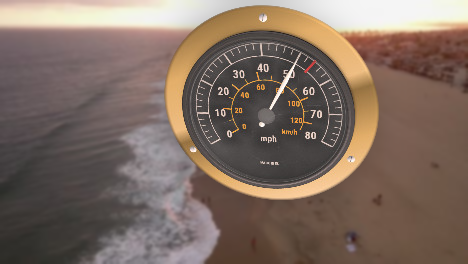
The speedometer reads 50 mph
